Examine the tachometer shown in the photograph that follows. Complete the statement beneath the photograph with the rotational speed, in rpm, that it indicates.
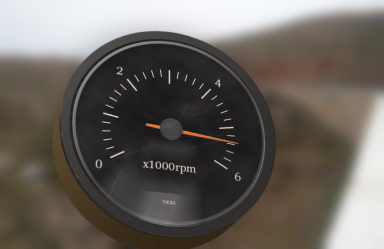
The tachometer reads 5400 rpm
